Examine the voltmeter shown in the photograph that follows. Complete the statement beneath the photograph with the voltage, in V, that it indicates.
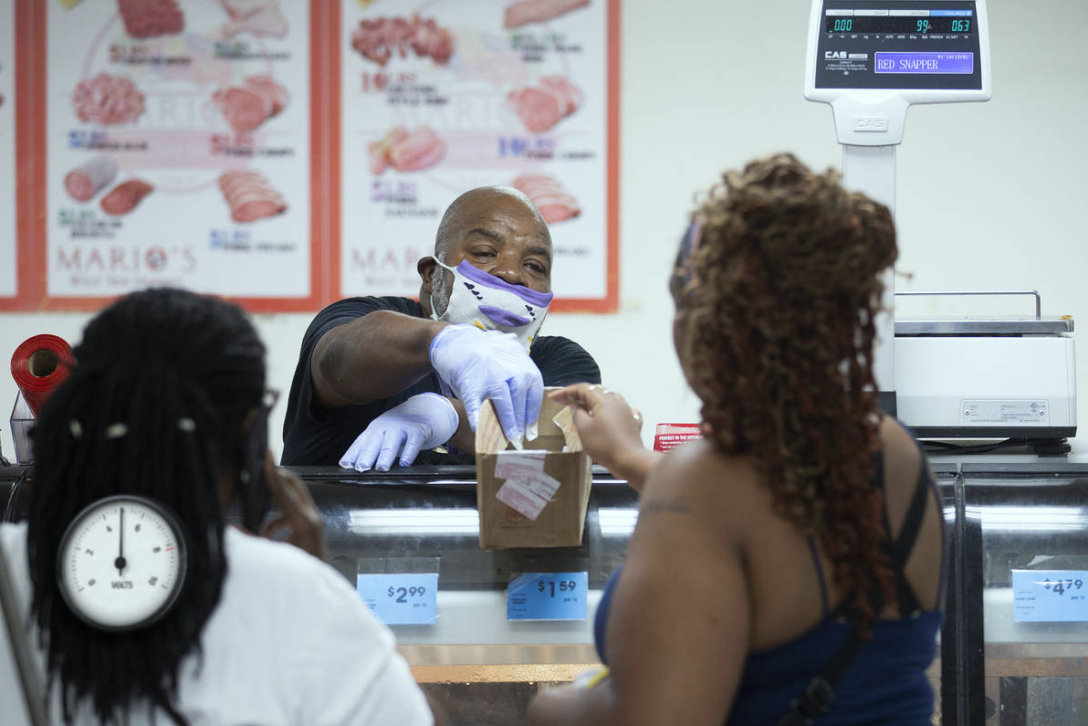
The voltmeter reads 5 V
